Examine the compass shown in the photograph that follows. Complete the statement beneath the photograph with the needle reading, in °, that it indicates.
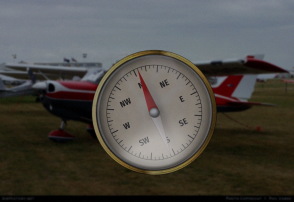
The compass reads 5 °
